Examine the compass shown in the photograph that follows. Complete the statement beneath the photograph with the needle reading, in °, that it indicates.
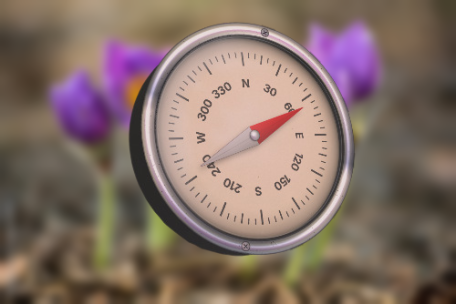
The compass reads 65 °
